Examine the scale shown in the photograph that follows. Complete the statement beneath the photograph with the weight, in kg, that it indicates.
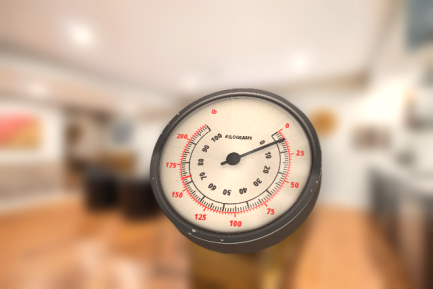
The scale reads 5 kg
